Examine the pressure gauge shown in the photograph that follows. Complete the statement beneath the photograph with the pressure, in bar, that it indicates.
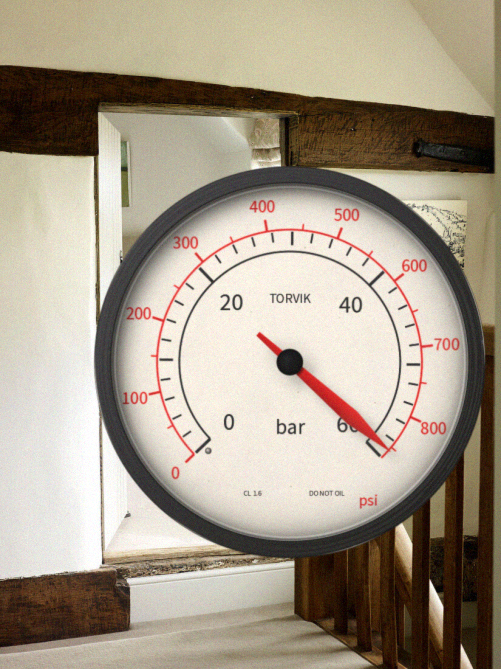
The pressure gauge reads 59 bar
